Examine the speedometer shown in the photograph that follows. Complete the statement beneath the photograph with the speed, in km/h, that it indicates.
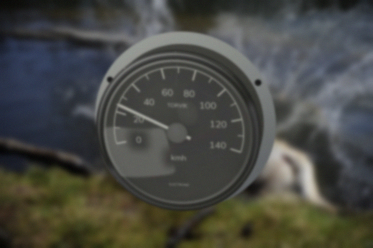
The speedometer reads 25 km/h
